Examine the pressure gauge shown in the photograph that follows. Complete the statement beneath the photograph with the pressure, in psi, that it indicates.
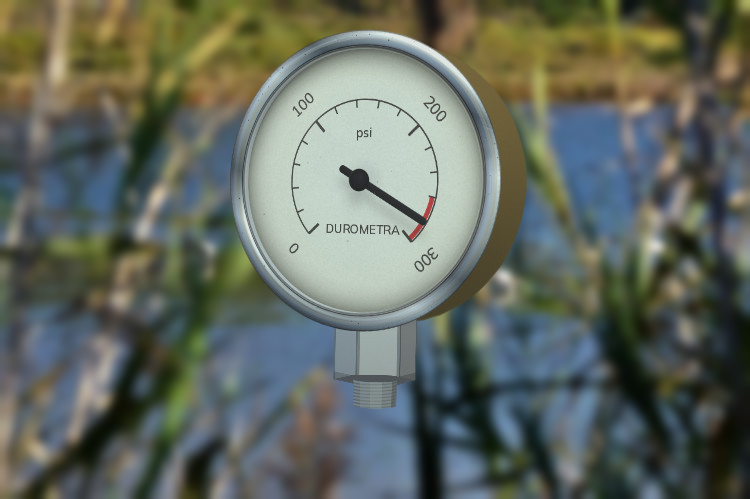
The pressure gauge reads 280 psi
